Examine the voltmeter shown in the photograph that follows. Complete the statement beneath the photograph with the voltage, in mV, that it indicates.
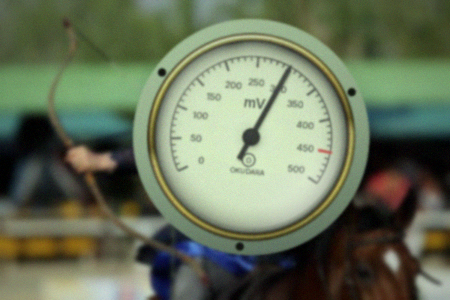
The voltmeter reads 300 mV
